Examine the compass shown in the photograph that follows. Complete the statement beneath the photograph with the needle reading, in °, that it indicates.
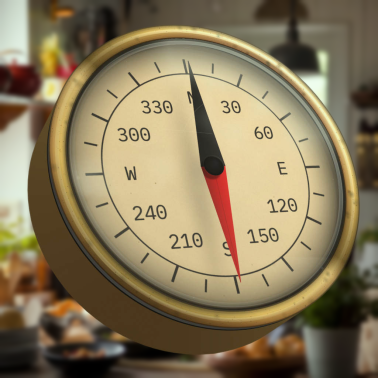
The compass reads 180 °
